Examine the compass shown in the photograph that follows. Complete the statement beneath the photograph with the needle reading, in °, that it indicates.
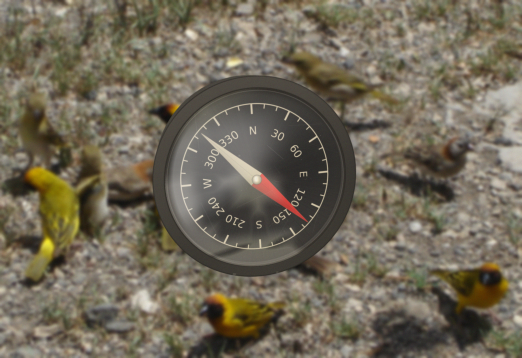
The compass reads 135 °
